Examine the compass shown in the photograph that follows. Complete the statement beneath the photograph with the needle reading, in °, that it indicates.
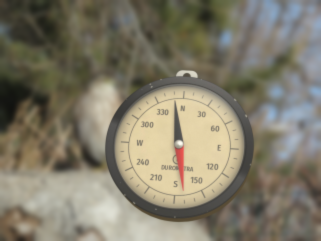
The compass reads 170 °
